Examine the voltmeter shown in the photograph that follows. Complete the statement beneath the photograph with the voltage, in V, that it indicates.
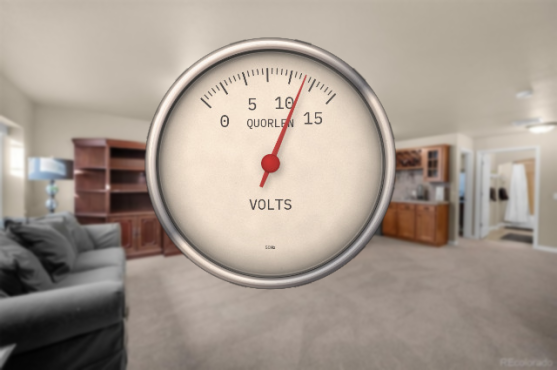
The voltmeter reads 11.5 V
